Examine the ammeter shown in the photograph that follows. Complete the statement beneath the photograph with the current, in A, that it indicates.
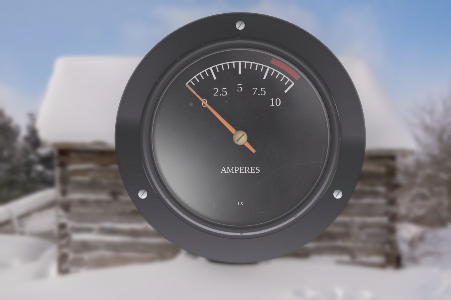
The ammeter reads 0 A
